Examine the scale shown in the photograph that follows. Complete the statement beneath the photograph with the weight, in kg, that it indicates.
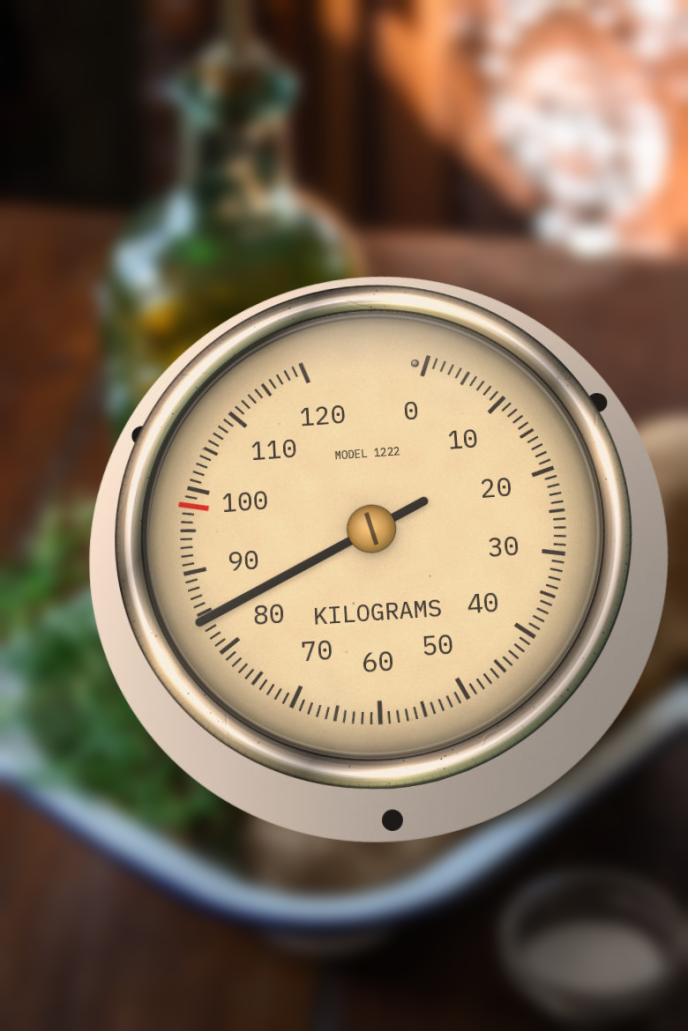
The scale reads 84 kg
